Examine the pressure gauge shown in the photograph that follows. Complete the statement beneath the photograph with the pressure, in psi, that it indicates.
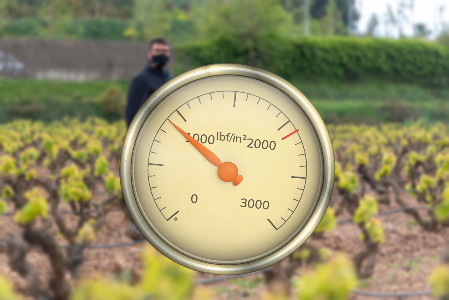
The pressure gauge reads 900 psi
